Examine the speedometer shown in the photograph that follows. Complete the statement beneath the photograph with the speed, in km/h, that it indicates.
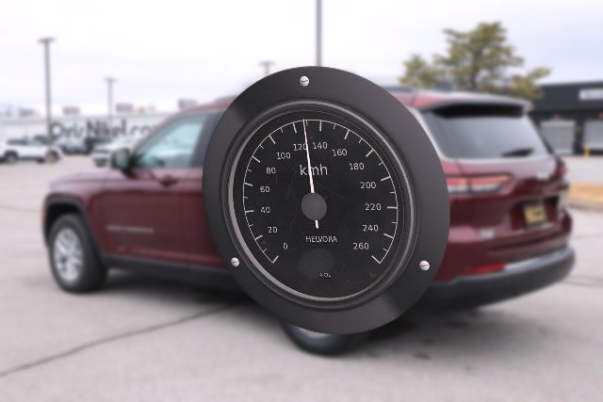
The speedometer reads 130 km/h
